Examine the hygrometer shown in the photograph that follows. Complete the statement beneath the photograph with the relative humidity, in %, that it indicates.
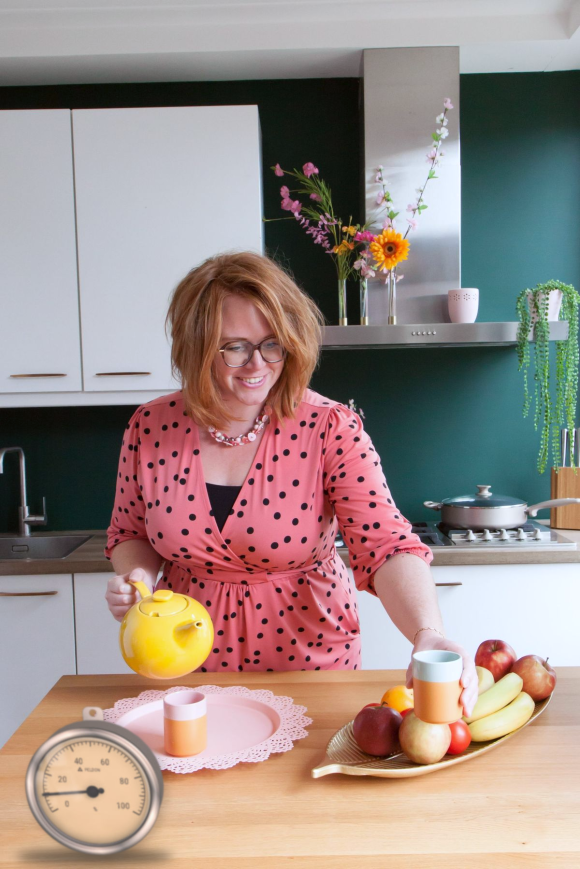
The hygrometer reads 10 %
